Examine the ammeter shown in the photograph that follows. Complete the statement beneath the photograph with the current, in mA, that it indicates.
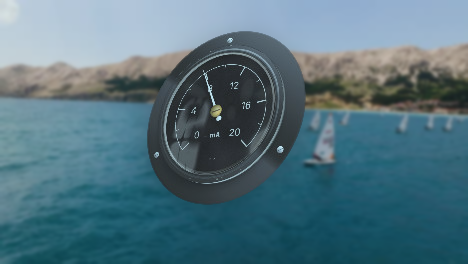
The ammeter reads 8 mA
